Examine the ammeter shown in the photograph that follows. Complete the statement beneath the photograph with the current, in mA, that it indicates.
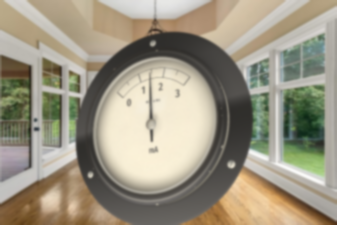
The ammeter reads 1.5 mA
